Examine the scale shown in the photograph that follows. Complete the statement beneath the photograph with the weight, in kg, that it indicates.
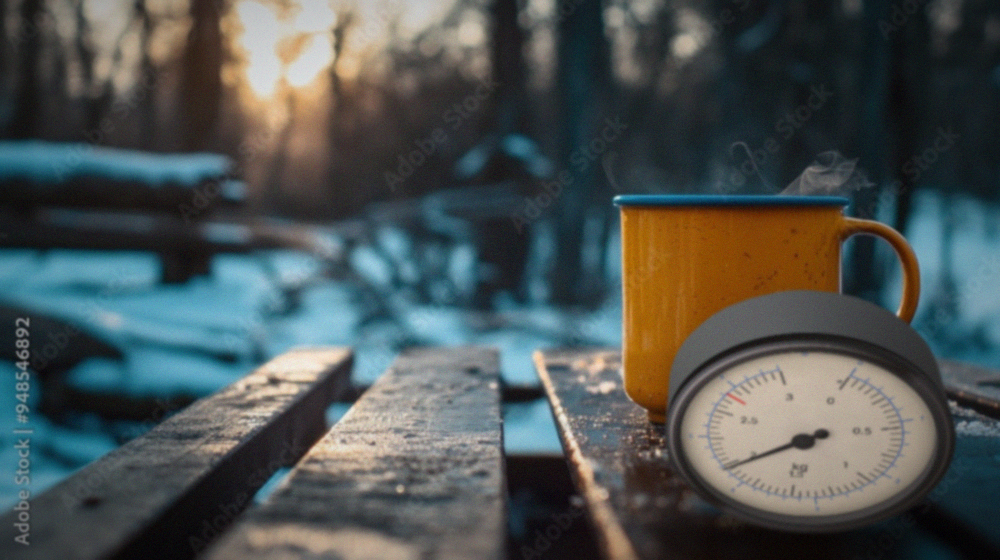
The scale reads 2 kg
